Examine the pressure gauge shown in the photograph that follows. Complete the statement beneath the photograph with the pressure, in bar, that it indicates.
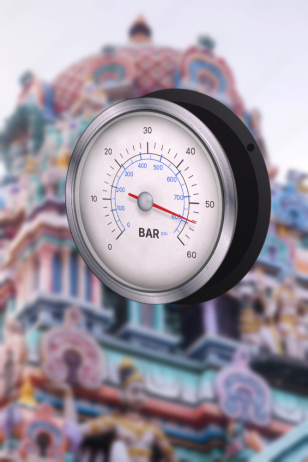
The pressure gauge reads 54 bar
